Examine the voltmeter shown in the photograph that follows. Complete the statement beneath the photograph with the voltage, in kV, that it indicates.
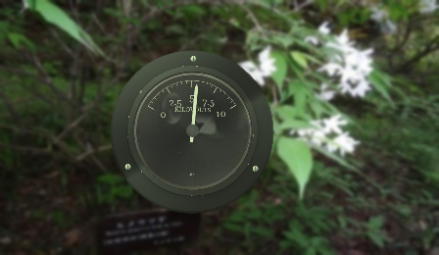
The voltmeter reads 5.5 kV
